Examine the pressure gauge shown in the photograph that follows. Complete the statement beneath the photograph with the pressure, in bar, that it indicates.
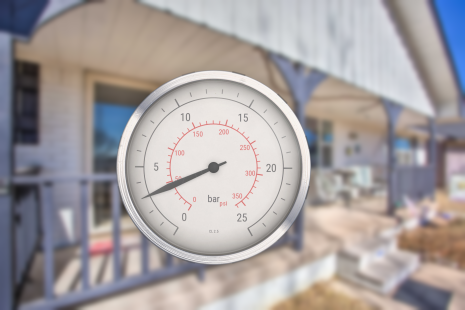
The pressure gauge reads 3 bar
